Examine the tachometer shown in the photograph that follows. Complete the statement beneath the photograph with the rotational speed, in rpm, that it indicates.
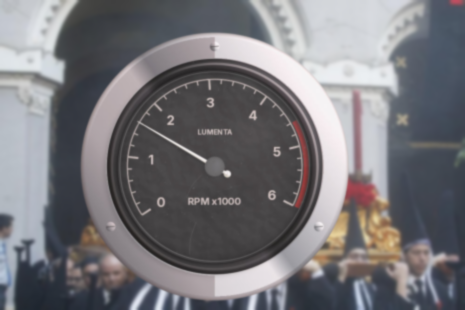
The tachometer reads 1600 rpm
